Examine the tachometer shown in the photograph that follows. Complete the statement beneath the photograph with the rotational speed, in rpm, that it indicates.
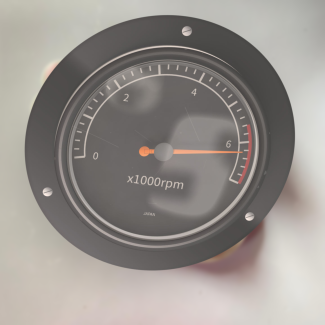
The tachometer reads 6200 rpm
